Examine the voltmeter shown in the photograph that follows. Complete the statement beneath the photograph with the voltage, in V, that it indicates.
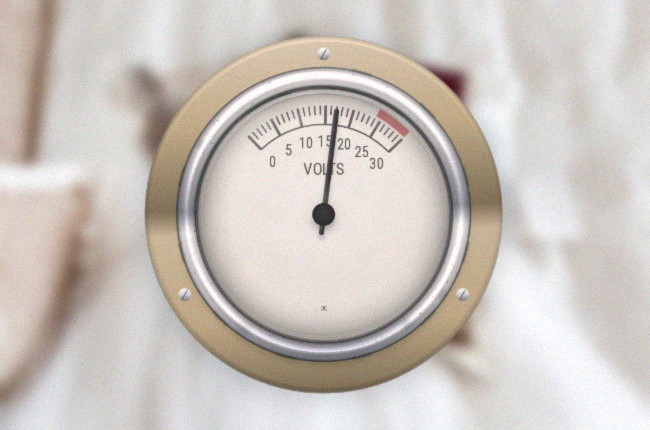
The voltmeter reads 17 V
